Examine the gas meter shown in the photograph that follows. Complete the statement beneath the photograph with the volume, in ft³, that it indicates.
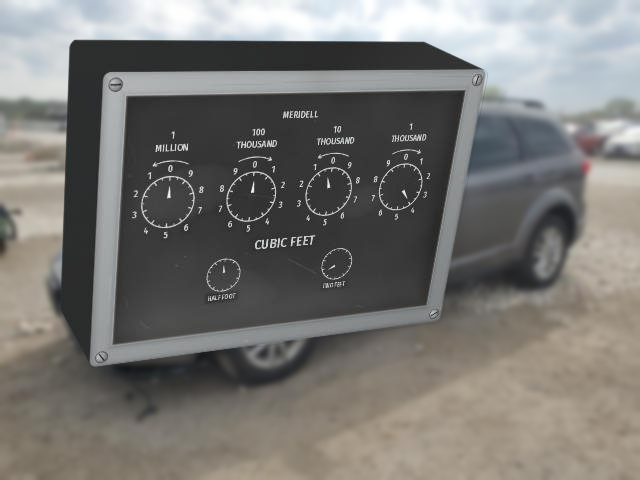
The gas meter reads 400 ft³
